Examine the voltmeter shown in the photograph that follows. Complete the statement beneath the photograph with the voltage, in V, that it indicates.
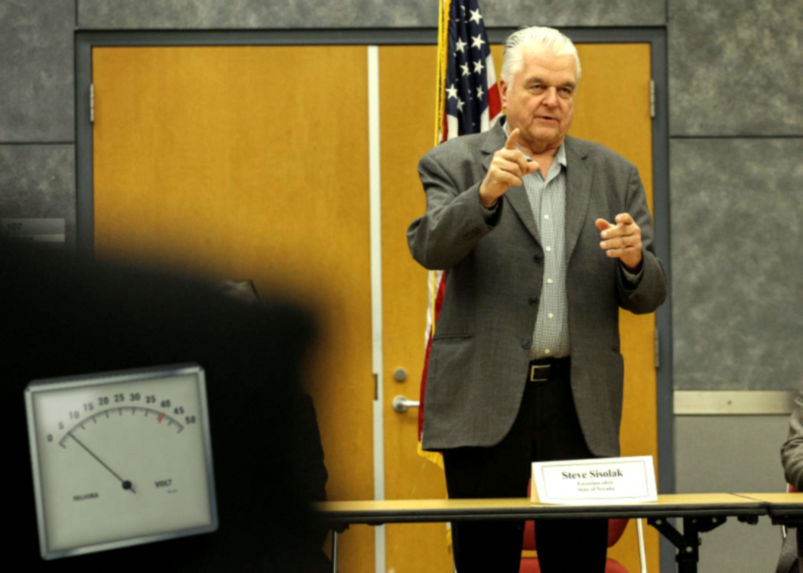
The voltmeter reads 5 V
